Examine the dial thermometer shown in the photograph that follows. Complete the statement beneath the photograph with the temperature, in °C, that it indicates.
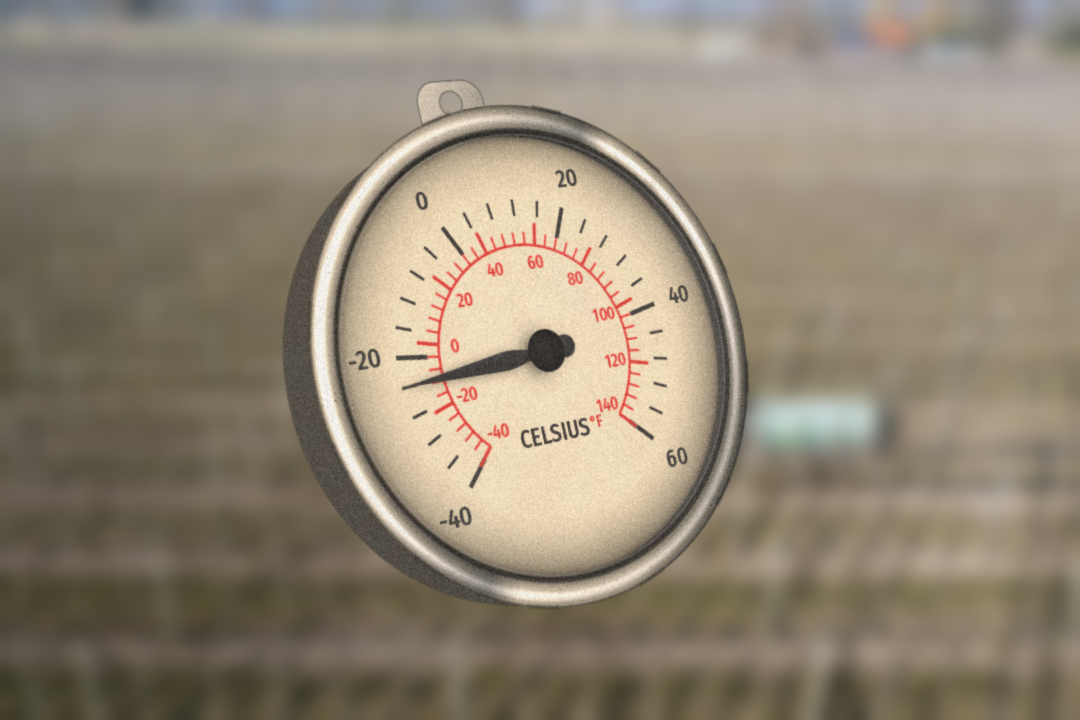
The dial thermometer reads -24 °C
